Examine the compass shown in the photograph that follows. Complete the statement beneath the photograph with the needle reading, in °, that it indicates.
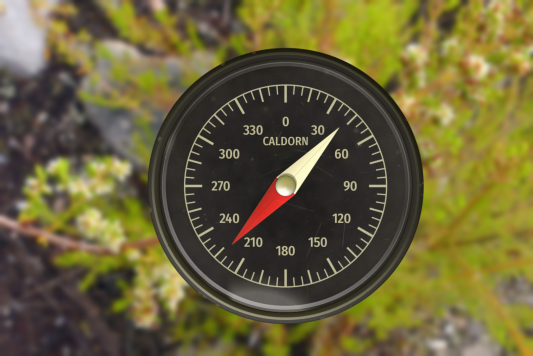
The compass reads 222.5 °
